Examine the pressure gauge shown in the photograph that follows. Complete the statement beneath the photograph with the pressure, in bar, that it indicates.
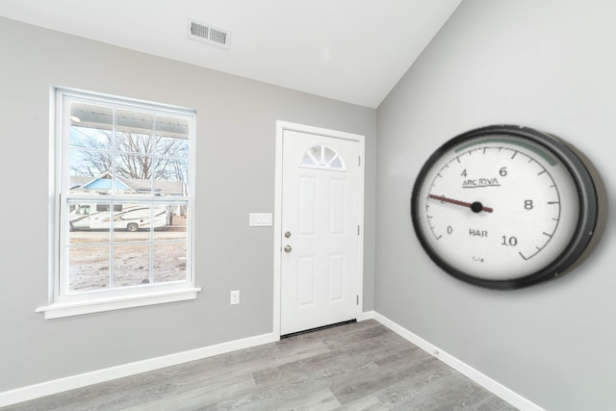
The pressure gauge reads 2 bar
